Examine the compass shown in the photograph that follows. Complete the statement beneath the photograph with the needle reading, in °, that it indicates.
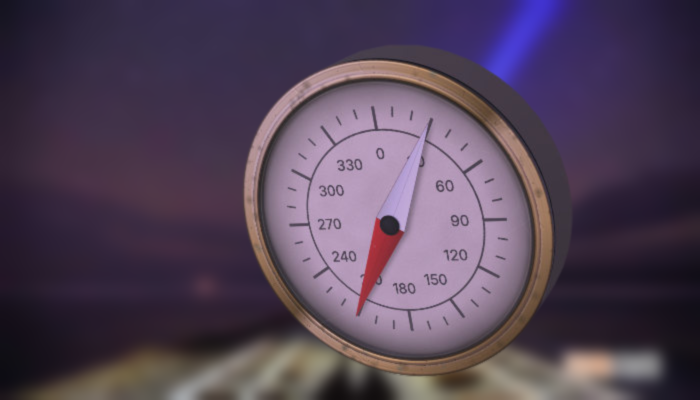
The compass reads 210 °
